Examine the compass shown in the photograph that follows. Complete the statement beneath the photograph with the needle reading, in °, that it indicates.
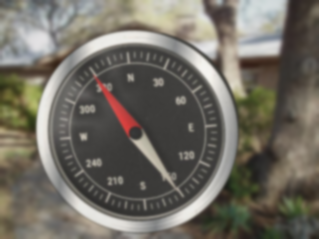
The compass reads 330 °
